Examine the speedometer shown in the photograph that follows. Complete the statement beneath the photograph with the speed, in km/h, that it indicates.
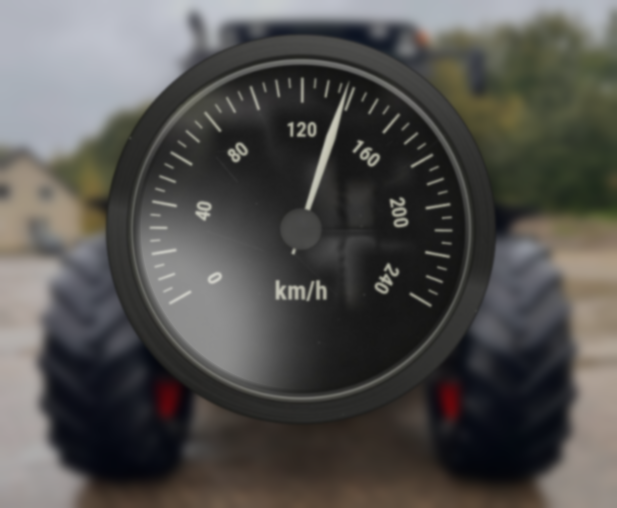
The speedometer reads 137.5 km/h
